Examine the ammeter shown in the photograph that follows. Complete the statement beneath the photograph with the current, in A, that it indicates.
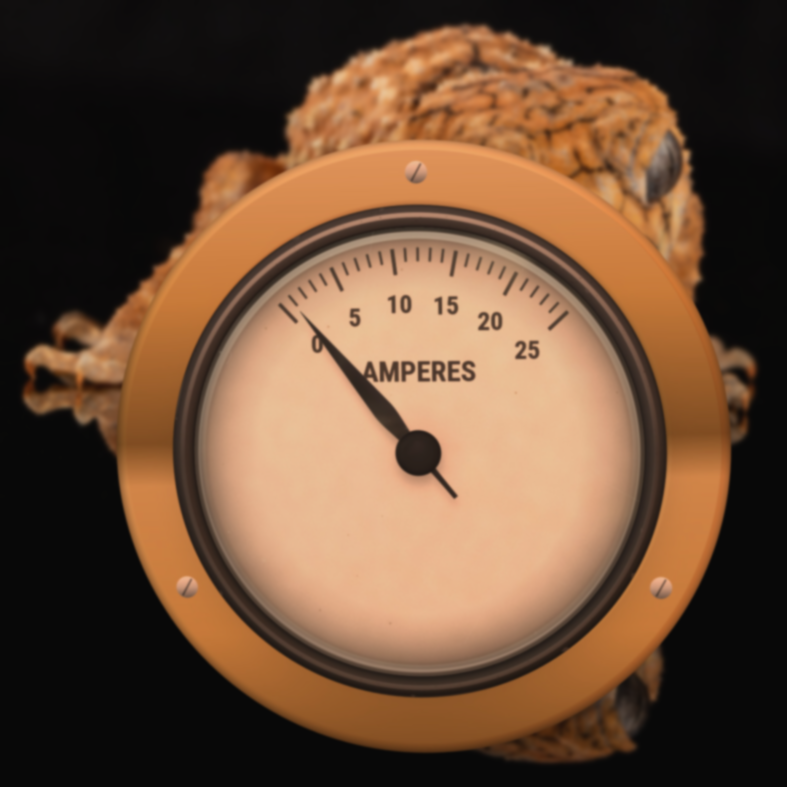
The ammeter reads 1 A
